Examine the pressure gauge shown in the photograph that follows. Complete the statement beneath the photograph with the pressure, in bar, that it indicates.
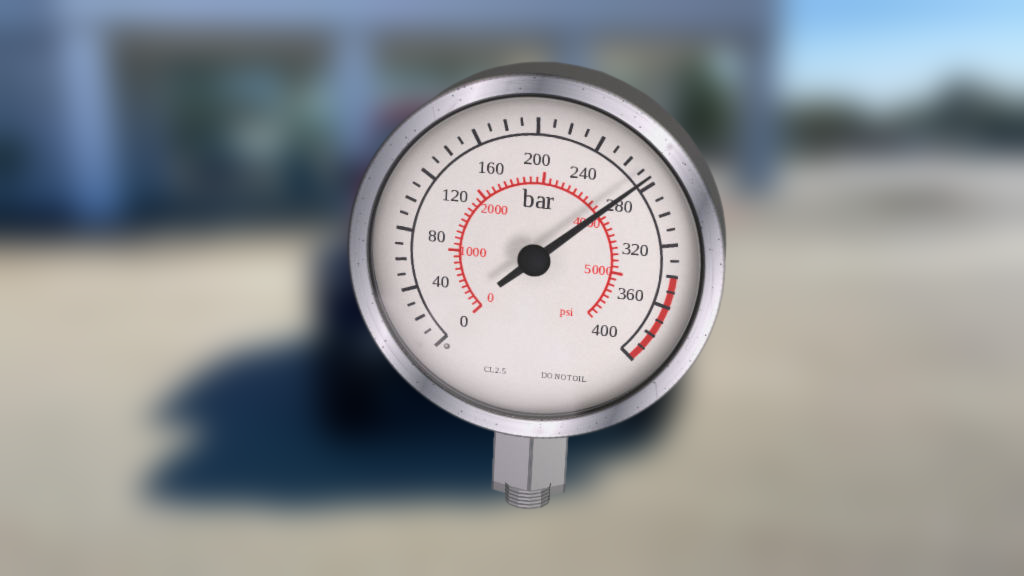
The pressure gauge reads 275 bar
